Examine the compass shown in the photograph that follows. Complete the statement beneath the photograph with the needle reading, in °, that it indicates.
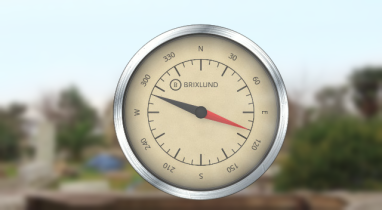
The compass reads 110 °
